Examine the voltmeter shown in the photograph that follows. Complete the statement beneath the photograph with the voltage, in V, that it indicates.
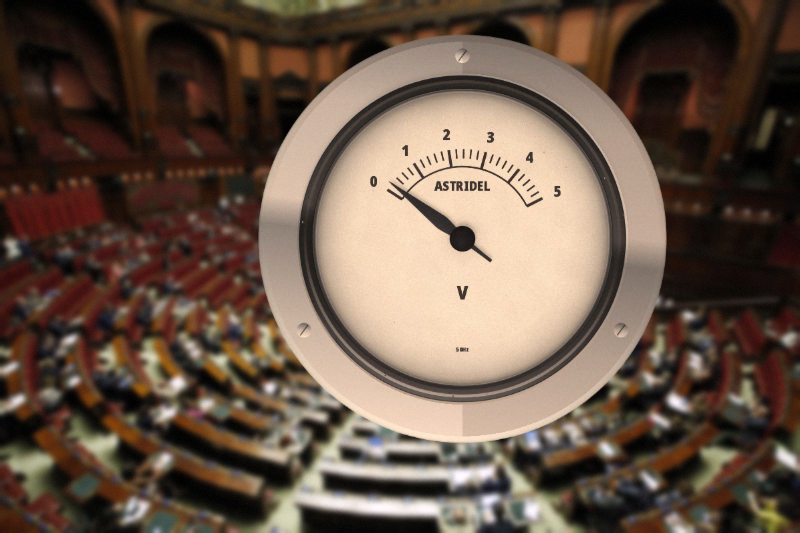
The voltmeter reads 0.2 V
